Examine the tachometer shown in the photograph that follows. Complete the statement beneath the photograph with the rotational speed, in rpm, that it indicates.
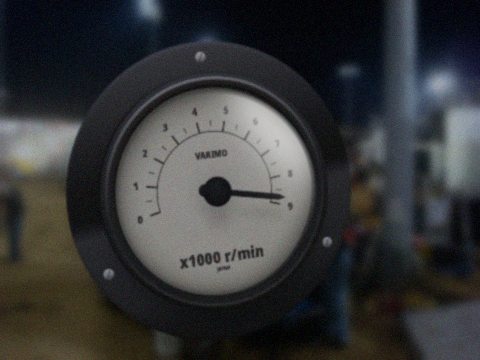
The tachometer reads 8750 rpm
